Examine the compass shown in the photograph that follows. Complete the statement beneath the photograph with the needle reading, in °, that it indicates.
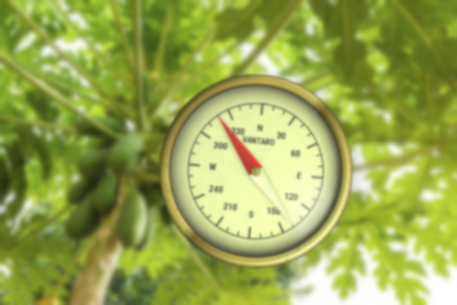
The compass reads 320 °
